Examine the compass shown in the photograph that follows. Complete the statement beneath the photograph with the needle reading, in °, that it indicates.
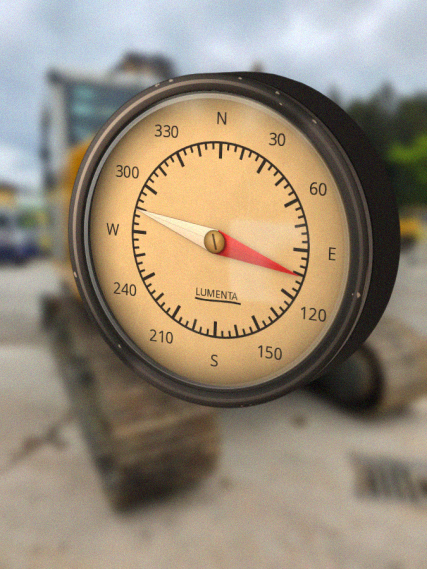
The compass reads 105 °
